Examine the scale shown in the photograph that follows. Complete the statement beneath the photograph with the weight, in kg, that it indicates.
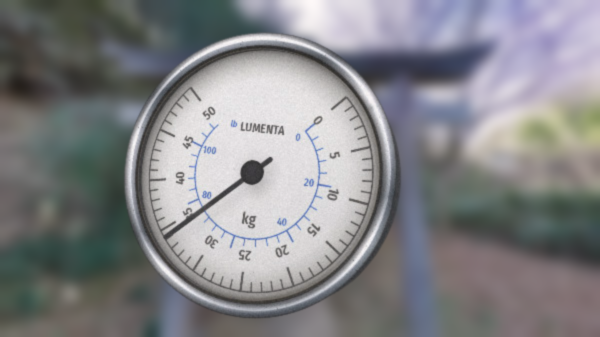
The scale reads 34 kg
